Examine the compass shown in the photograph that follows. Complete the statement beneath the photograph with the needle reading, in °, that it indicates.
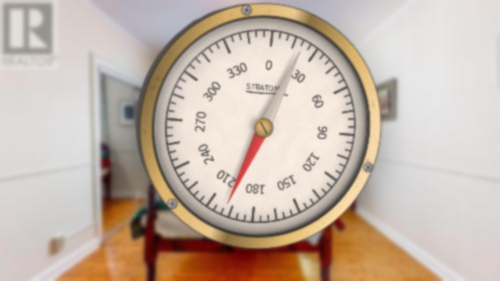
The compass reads 200 °
